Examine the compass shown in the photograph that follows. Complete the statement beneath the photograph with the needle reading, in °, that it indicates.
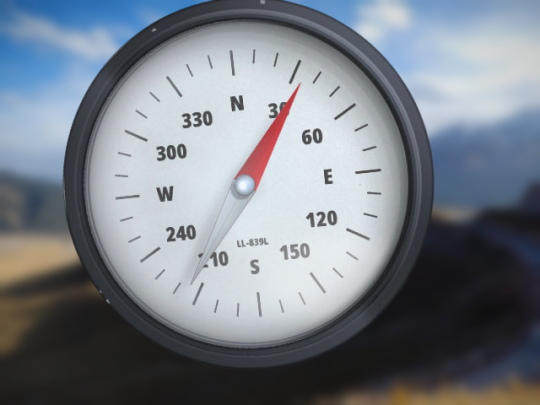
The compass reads 35 °
